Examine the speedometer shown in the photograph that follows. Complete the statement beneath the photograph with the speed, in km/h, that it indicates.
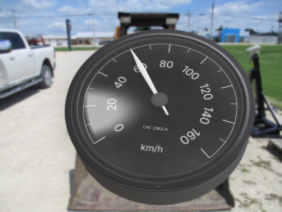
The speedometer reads 60 km/h
